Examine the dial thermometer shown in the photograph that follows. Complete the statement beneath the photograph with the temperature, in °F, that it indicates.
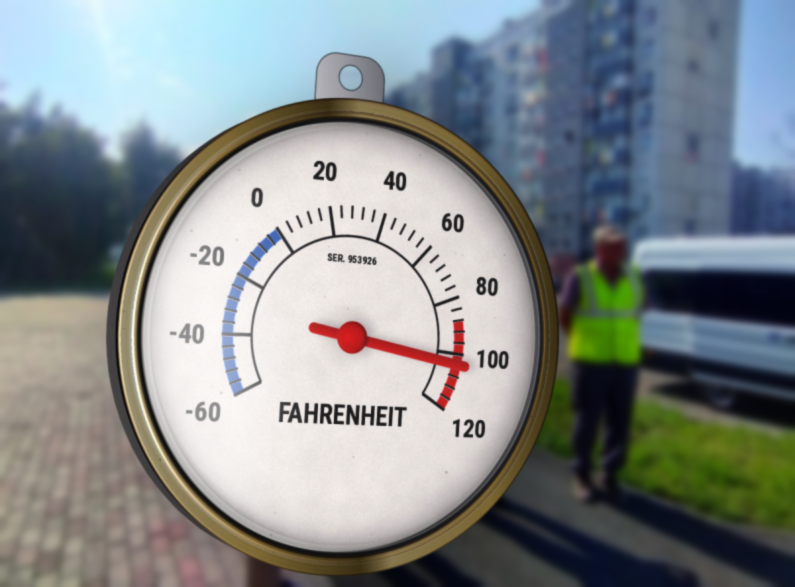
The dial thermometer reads 104 °F
